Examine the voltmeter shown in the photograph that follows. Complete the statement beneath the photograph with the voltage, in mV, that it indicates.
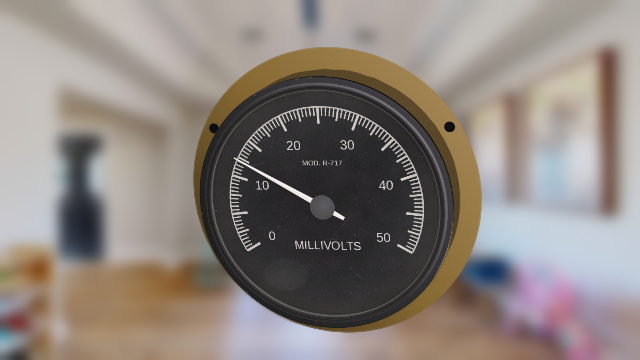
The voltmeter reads 12.5 mV
